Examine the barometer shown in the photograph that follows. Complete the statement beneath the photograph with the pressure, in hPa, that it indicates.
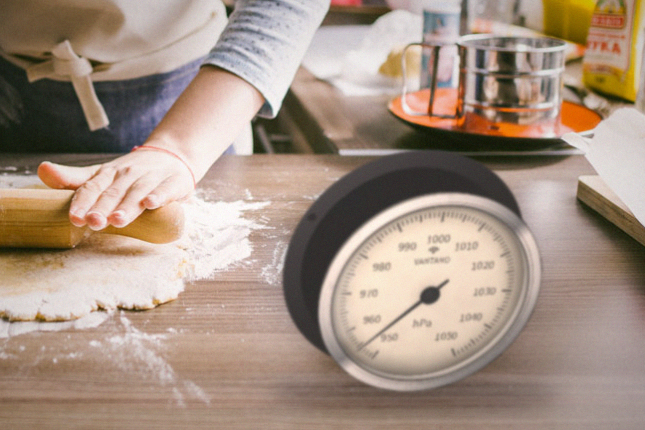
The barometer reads 955 hPa
